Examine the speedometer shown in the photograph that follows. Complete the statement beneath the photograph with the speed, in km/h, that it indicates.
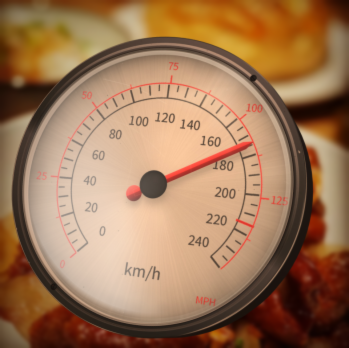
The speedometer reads 175 km/h
